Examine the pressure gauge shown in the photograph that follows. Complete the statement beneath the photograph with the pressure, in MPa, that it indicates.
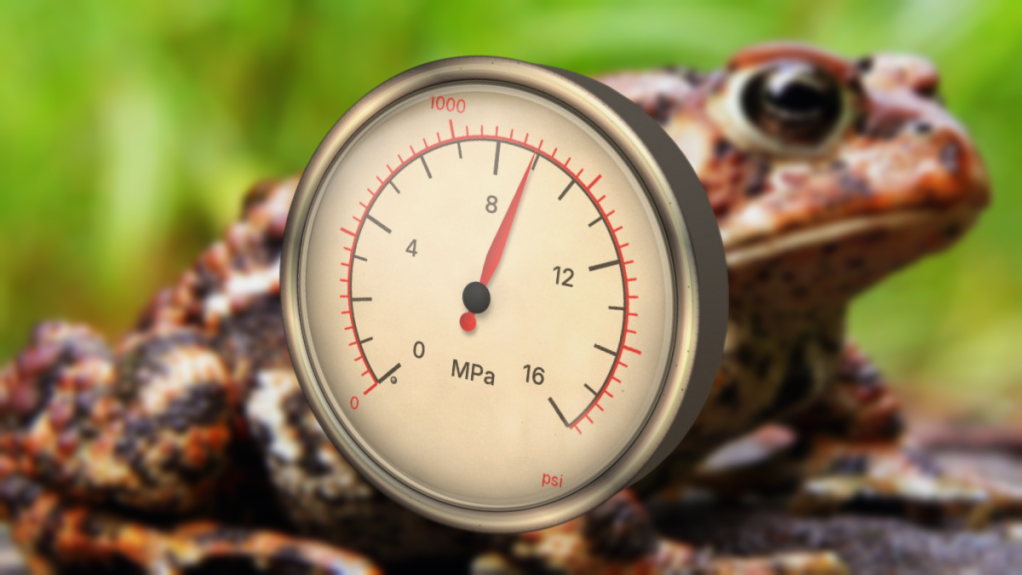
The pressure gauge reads 9 MPa
